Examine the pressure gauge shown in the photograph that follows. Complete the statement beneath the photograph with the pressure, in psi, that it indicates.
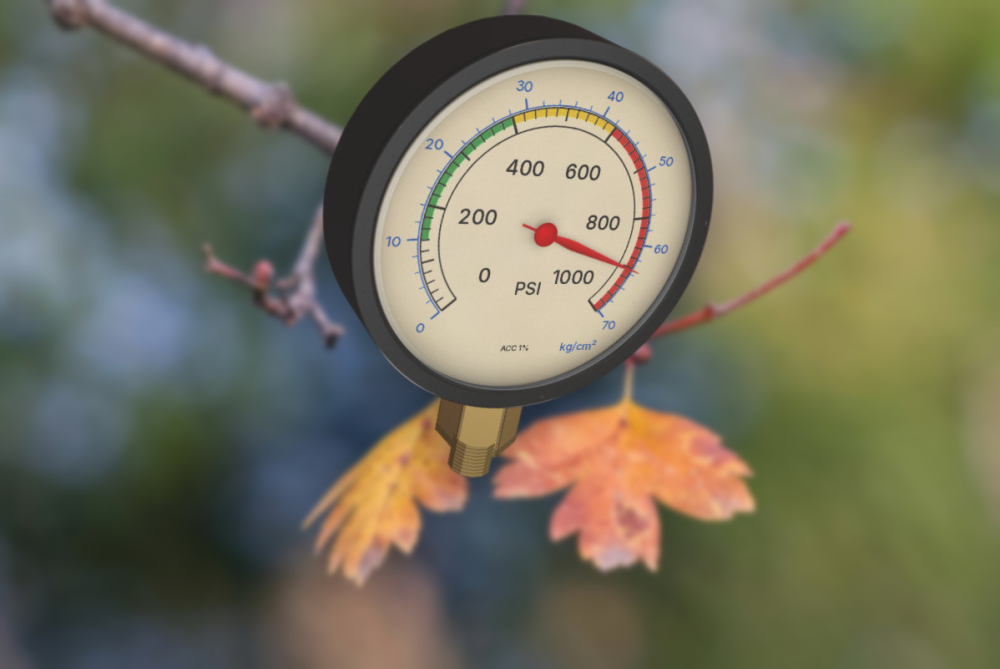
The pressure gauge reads 900 psi
